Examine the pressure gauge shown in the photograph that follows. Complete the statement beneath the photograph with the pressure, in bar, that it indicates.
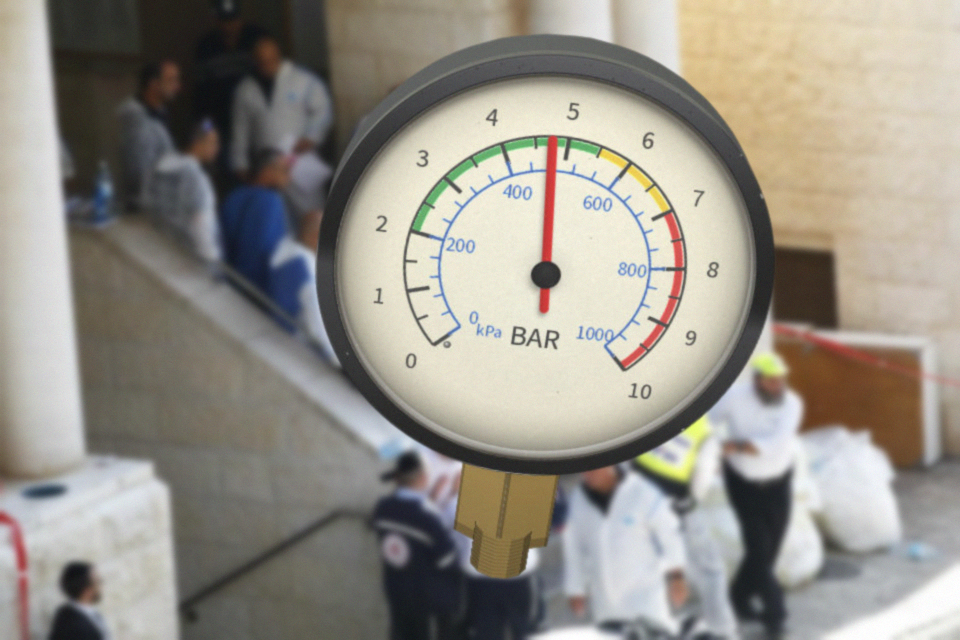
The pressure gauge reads 4.75 bar
